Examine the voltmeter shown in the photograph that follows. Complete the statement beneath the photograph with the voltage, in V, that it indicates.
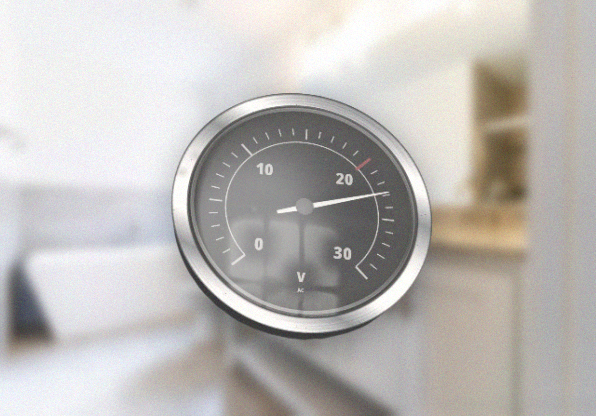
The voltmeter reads 23 V
